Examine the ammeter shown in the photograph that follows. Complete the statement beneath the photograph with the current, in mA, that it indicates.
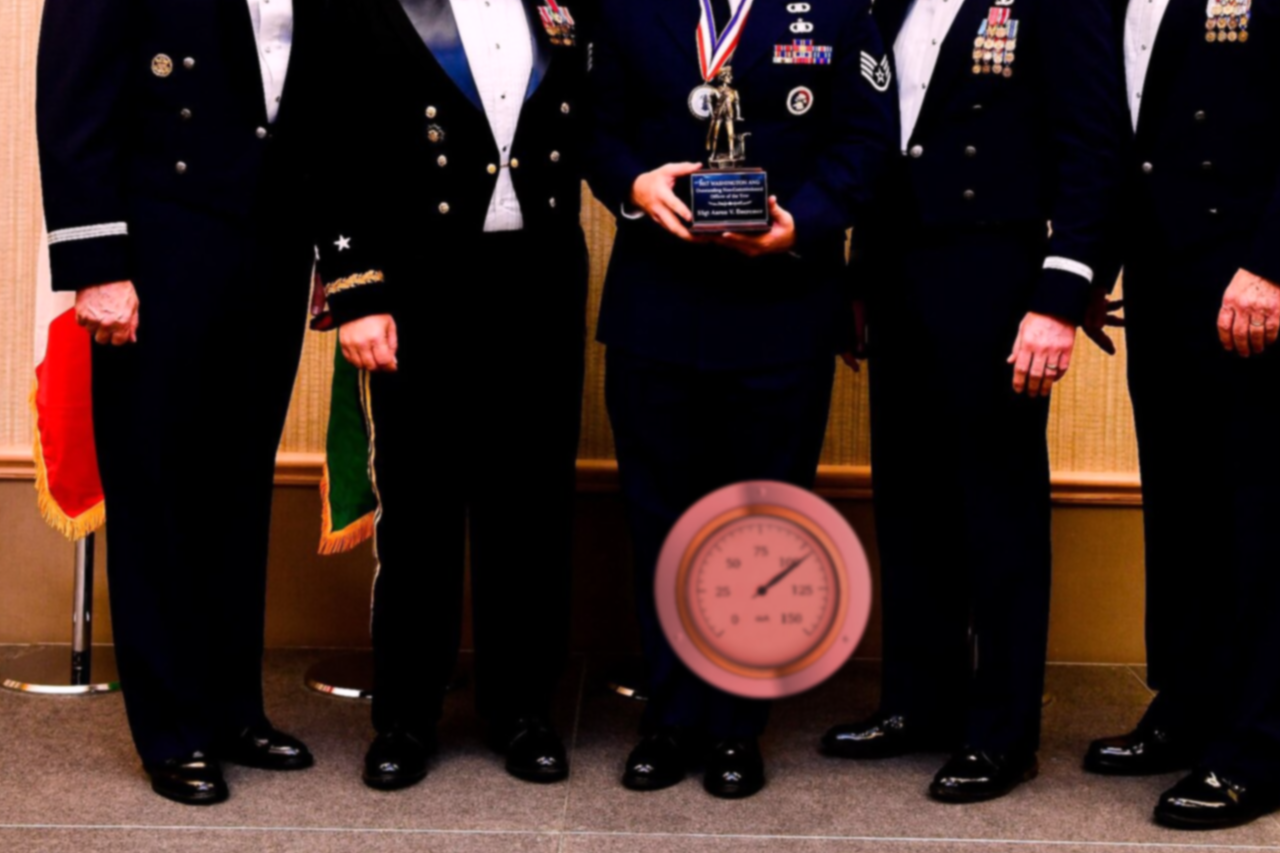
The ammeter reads 105 mA
